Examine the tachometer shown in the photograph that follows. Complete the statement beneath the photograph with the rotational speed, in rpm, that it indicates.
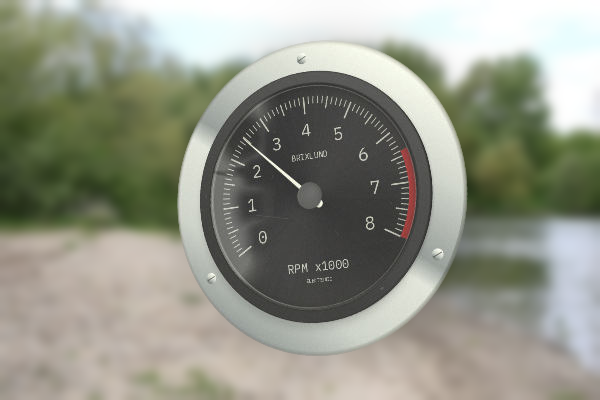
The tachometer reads 2500 rpm
